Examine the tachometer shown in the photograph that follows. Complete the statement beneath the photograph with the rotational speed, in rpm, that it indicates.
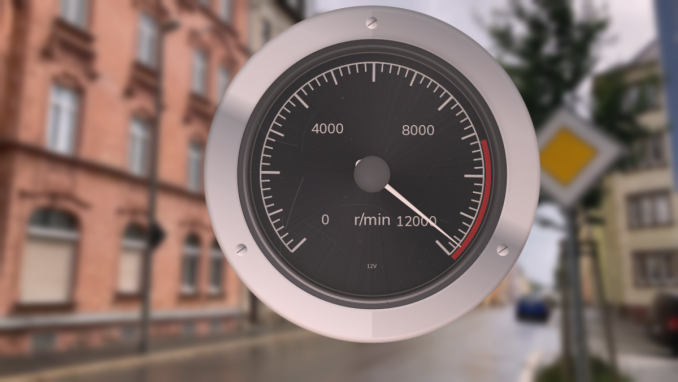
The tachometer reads 11700 rpm
